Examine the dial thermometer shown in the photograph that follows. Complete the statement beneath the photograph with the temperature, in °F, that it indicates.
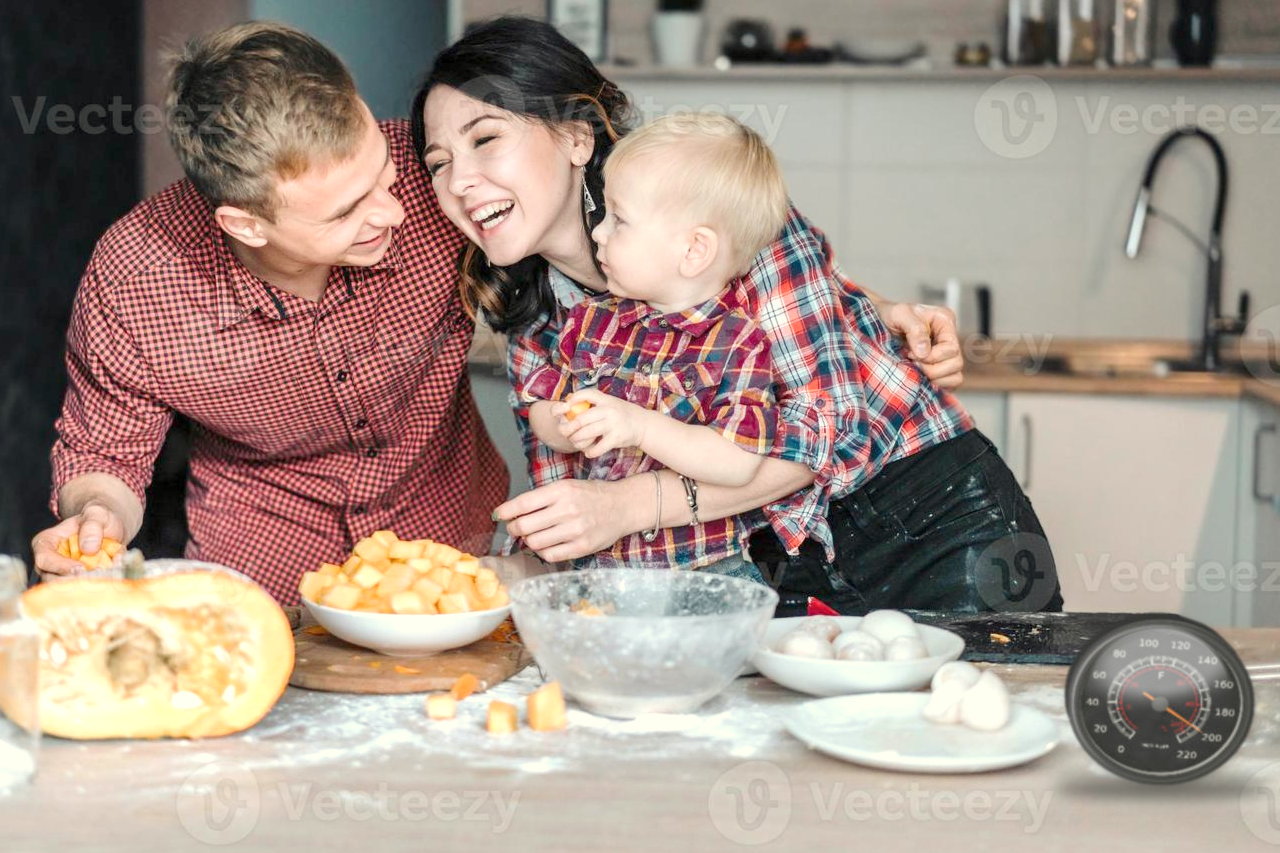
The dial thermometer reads 200 °F
